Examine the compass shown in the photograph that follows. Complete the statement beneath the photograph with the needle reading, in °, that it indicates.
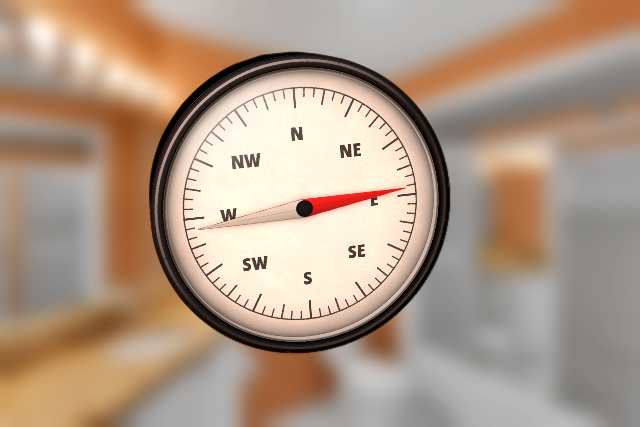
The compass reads 85 °
